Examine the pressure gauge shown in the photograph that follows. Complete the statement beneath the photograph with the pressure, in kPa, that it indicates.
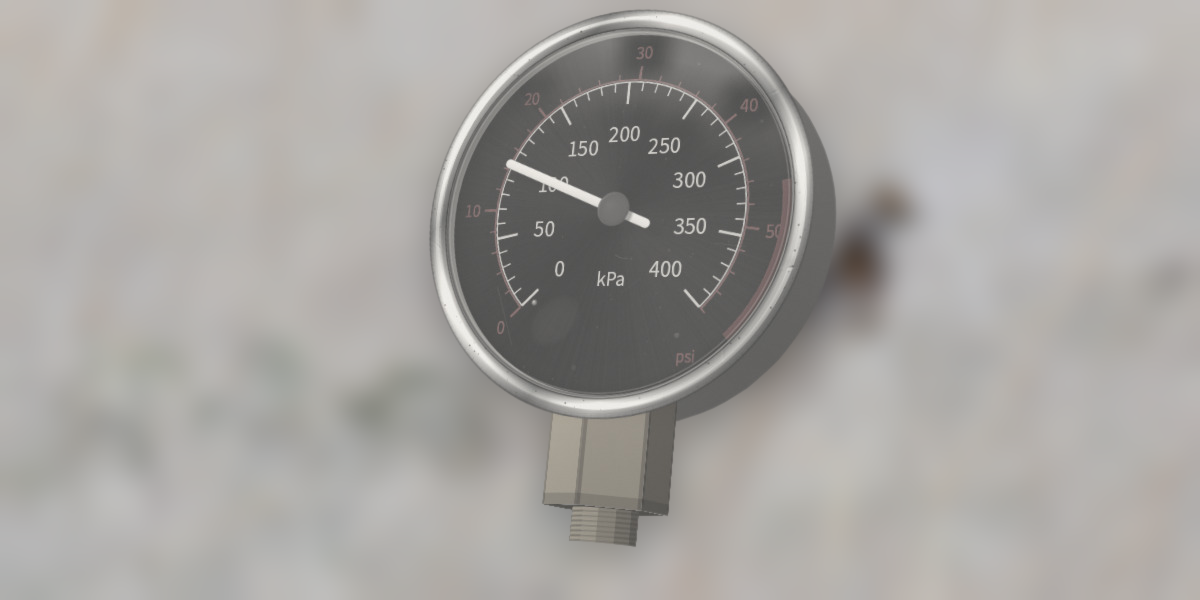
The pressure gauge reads 100 kPa
